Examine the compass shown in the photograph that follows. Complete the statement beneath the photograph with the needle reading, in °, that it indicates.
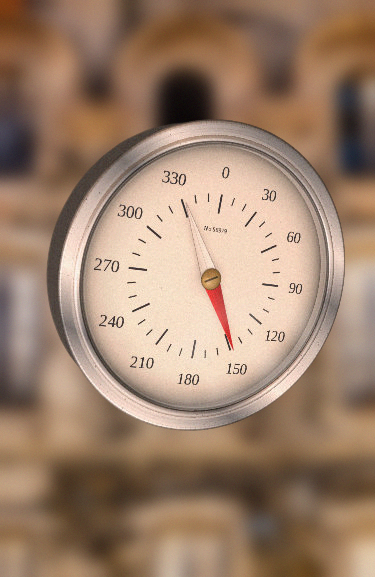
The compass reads 150 °
